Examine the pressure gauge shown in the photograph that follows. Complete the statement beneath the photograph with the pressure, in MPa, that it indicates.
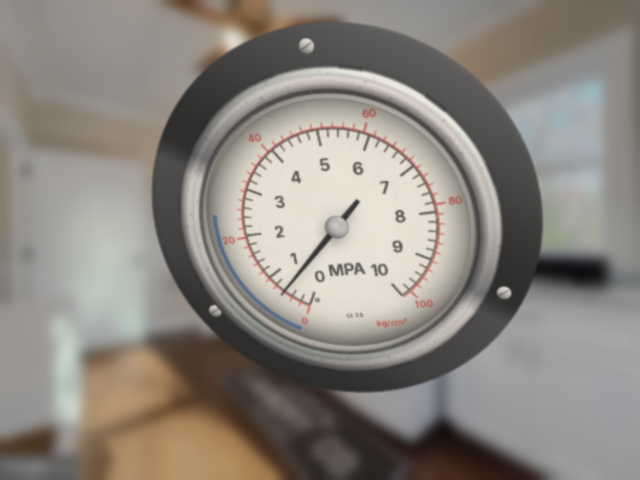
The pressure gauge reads 0.6 MPa
